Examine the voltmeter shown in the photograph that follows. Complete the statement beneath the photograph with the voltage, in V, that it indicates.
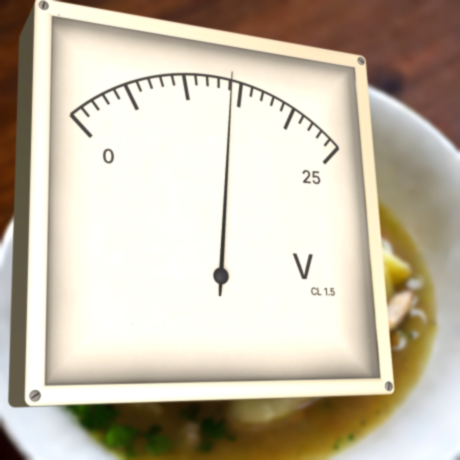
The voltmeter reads 14 V
